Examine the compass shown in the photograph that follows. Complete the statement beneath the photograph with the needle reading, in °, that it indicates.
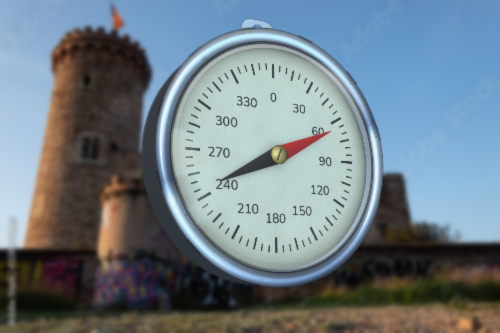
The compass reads 65 °
